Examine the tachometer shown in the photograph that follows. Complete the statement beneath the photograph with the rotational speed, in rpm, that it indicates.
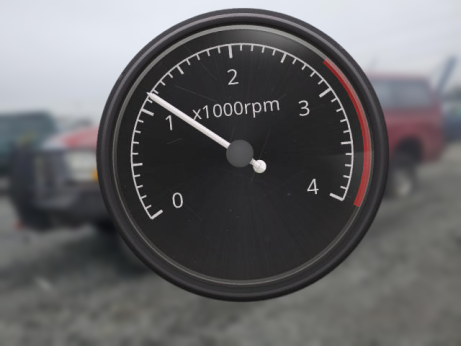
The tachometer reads 1150 rpm
